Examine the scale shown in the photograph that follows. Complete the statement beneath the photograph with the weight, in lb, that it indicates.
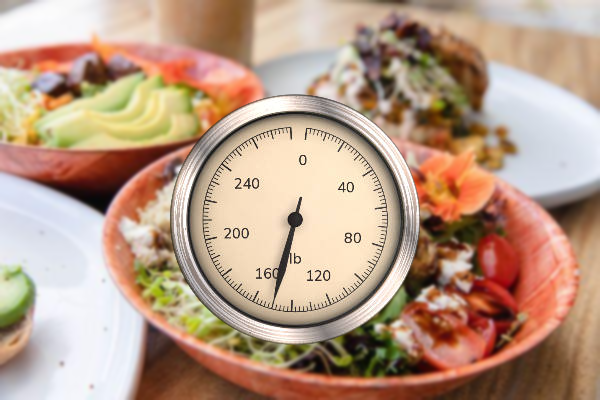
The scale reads 150 lb
